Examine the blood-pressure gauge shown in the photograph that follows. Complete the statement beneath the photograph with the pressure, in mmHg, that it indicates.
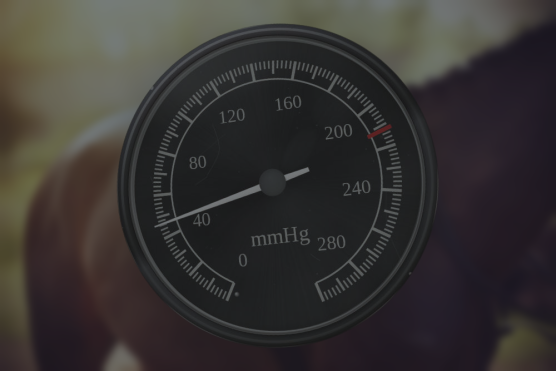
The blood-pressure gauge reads 46 mmHg
